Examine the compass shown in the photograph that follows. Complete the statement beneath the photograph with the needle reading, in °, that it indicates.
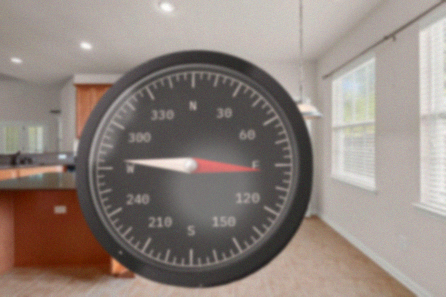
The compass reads 95 °
